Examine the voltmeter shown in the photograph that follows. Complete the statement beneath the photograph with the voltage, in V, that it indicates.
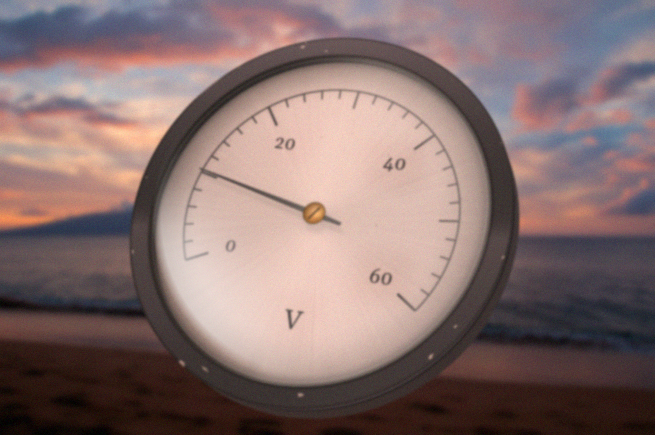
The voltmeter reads 10 V
